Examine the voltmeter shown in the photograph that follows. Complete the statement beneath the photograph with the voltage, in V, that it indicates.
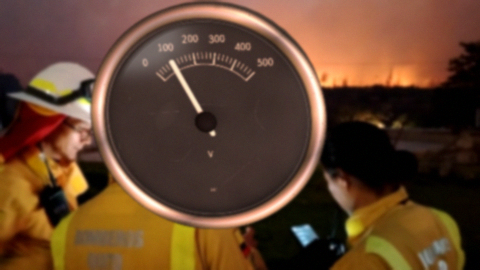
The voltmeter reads 100 V
